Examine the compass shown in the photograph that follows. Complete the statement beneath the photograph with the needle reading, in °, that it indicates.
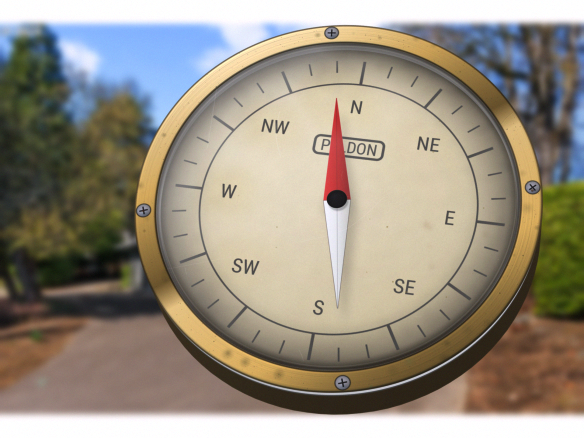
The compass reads 350 °
